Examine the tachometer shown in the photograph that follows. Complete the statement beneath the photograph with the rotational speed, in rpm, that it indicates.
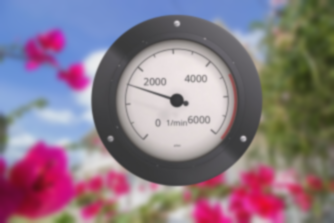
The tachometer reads 1500 rpm
